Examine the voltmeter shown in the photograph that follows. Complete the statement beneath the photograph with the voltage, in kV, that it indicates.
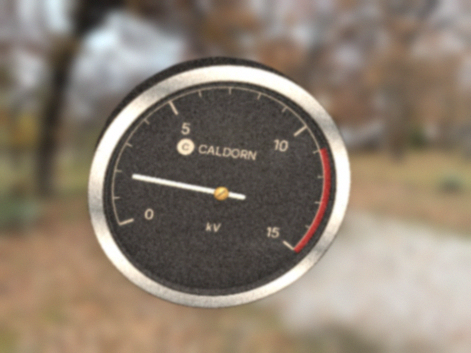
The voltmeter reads 2 kV
